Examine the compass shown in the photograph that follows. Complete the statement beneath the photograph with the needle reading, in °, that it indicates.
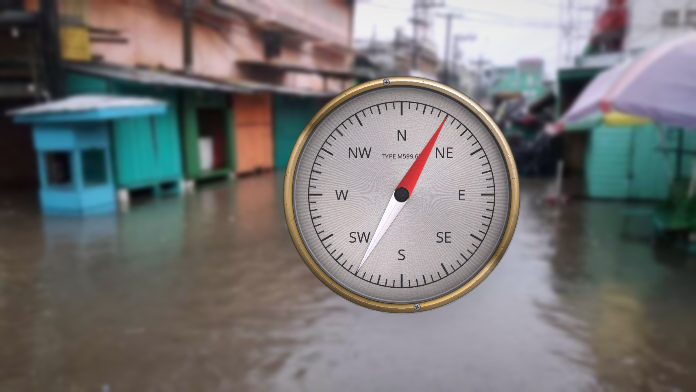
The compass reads 30 °
